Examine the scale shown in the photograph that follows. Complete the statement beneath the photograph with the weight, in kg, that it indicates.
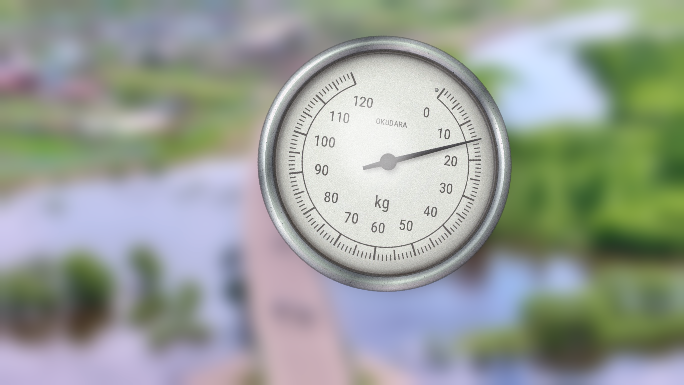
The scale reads 15 kg
